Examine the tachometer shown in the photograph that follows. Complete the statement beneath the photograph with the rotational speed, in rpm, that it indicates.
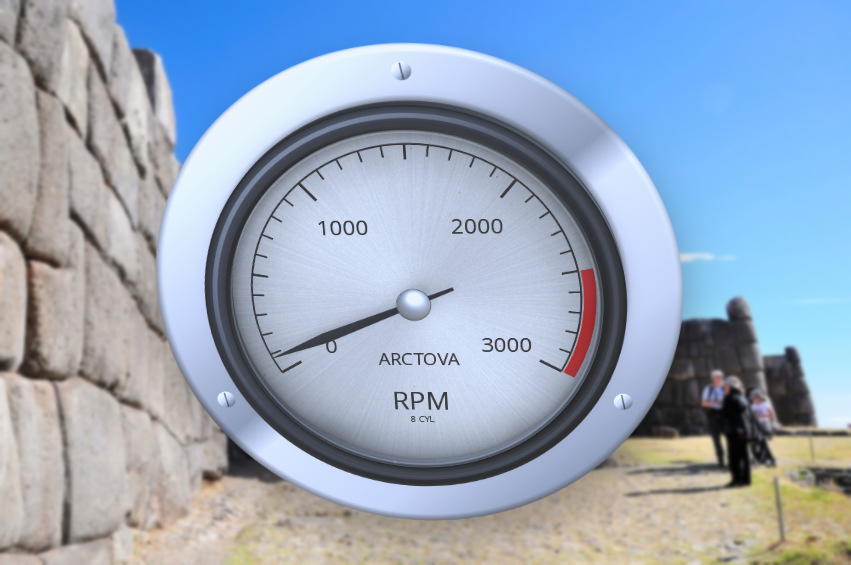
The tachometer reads 100 rpm
